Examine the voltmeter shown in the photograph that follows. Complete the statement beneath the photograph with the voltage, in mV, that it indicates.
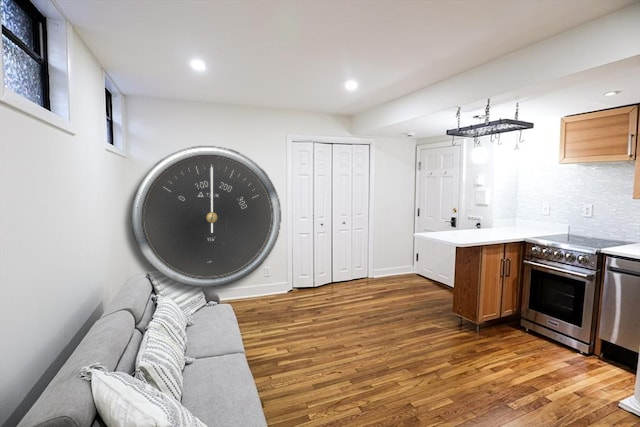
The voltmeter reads 140 mV
